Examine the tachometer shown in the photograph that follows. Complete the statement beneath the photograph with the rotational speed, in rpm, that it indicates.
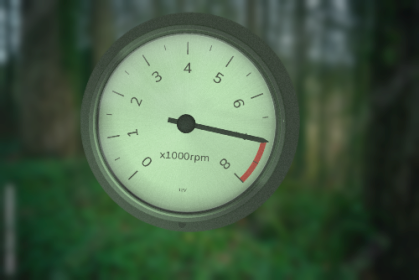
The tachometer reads 7000 rpm
